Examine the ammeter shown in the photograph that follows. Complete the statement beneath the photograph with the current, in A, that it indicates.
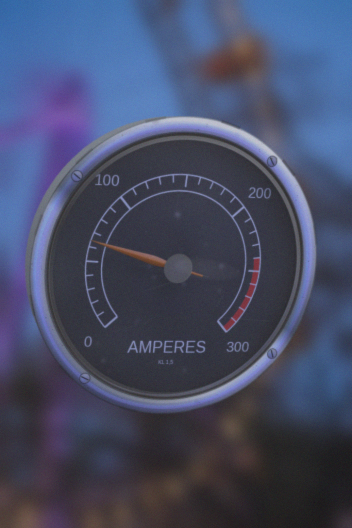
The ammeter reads 65 A
